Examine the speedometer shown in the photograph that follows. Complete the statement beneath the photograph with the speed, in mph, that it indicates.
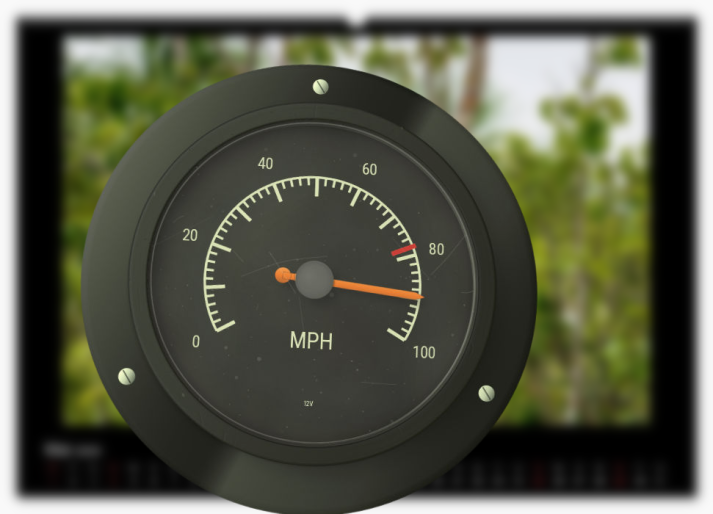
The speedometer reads 90 mph
